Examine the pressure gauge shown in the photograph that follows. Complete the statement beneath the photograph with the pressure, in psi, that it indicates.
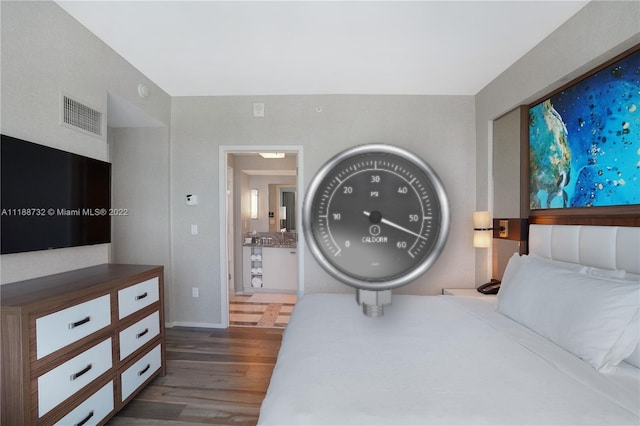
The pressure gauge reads 55 psi
